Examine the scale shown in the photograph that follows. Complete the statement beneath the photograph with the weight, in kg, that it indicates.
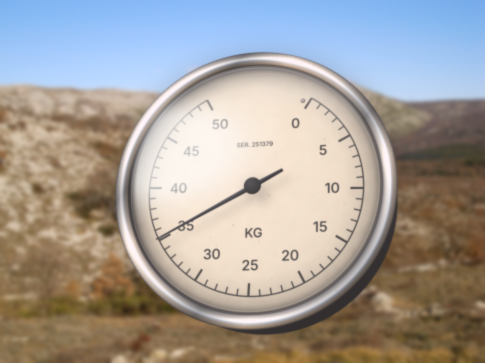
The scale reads 35 kg
